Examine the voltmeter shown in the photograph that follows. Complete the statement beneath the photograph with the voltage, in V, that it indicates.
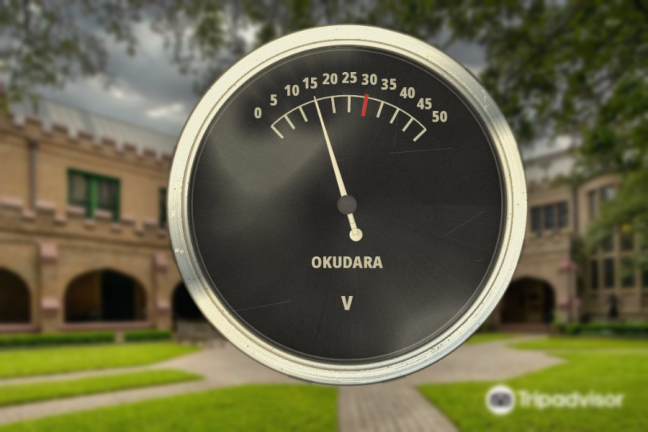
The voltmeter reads 15 V
